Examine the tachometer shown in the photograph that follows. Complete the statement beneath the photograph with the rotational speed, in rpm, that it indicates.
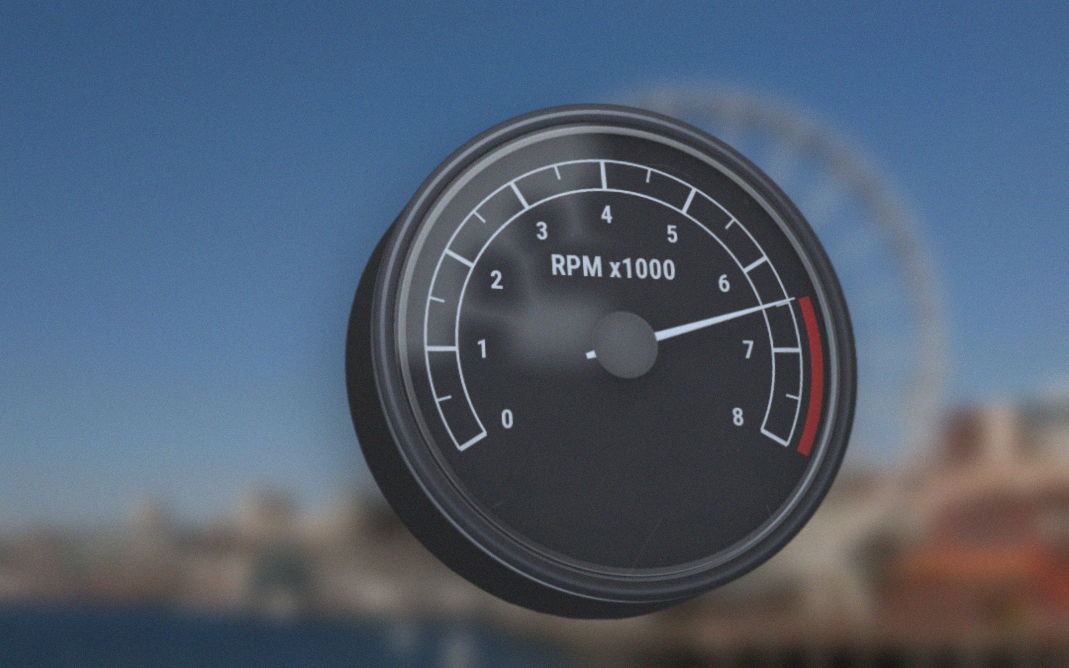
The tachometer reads 6500 rpm
